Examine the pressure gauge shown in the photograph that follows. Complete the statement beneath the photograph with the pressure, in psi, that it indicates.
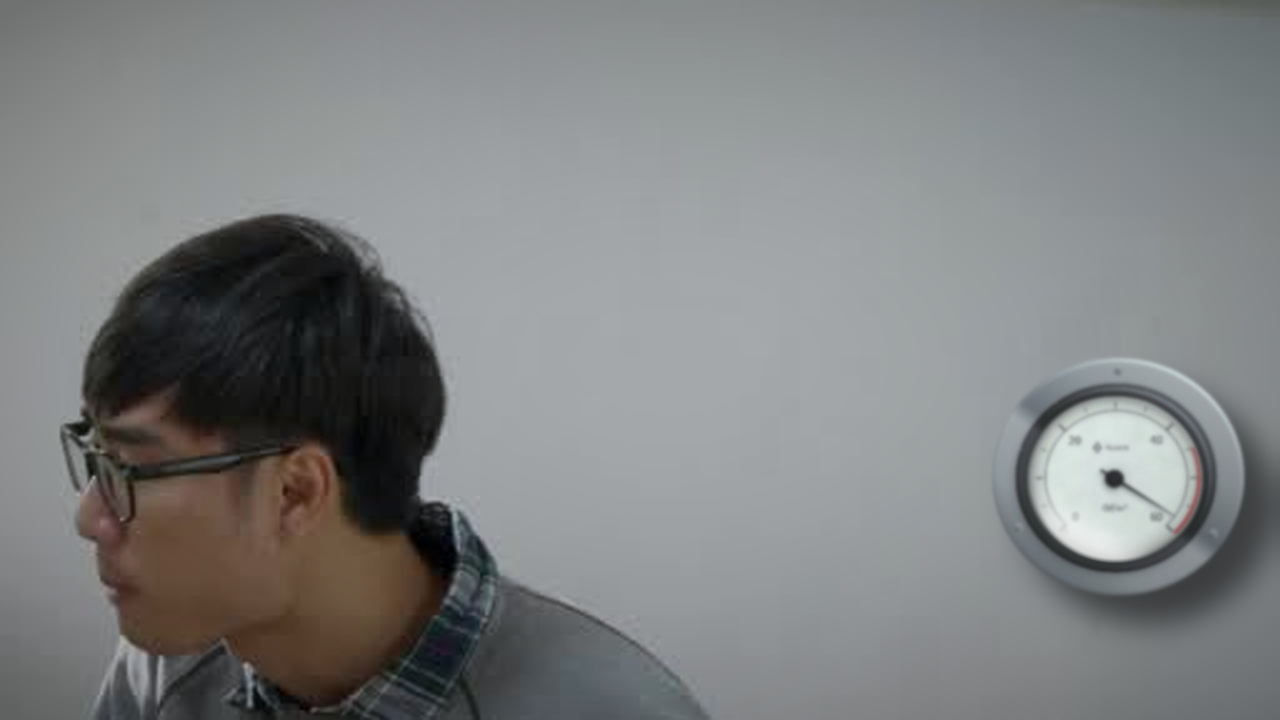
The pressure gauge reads 57.5 psi
